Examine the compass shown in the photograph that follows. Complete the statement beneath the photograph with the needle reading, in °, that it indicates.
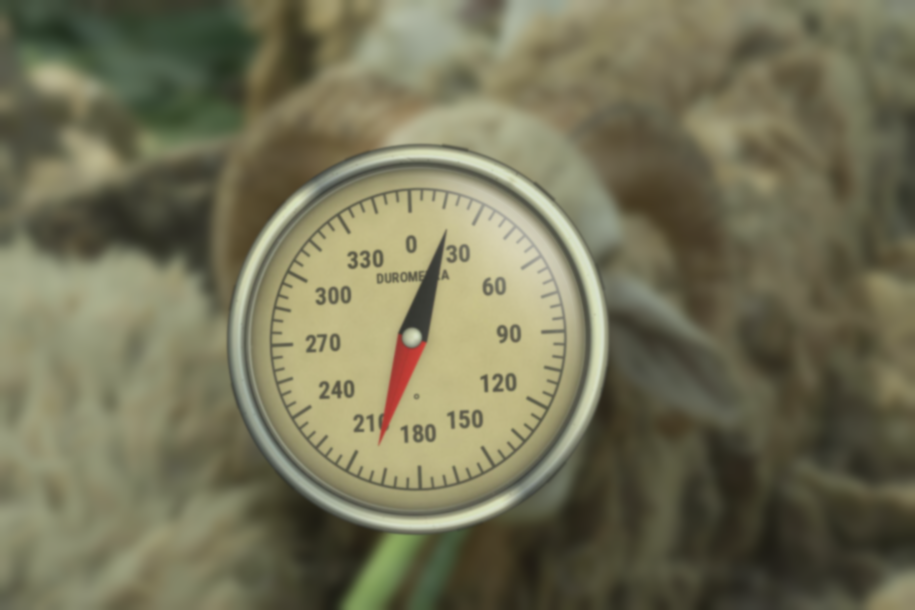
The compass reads 200 °
